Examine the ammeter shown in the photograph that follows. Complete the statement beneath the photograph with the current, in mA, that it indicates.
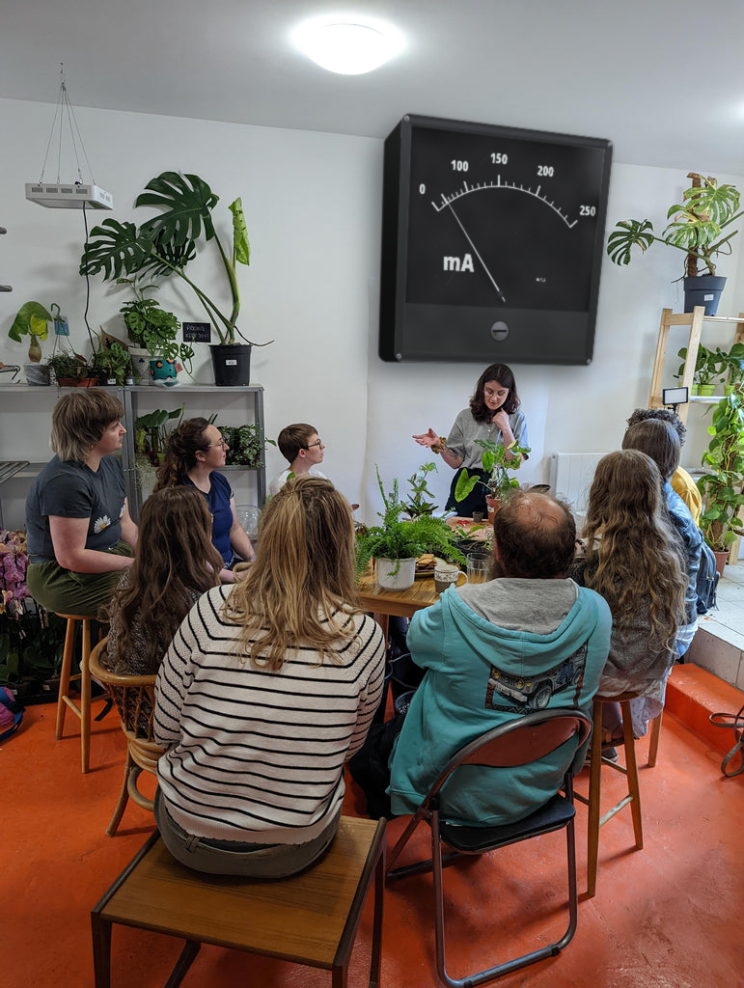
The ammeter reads 50 mA
